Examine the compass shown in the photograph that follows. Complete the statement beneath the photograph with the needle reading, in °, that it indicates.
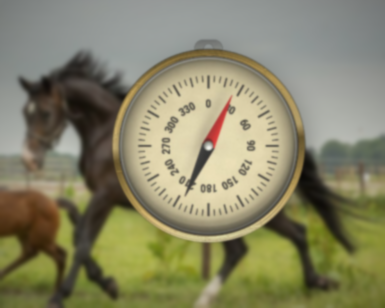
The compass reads 25 °
